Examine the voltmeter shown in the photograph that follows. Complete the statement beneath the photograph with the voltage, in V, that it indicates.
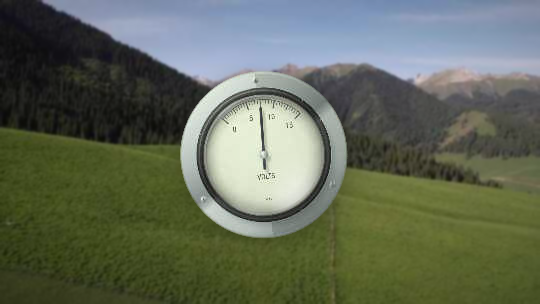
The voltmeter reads 7.5 V
